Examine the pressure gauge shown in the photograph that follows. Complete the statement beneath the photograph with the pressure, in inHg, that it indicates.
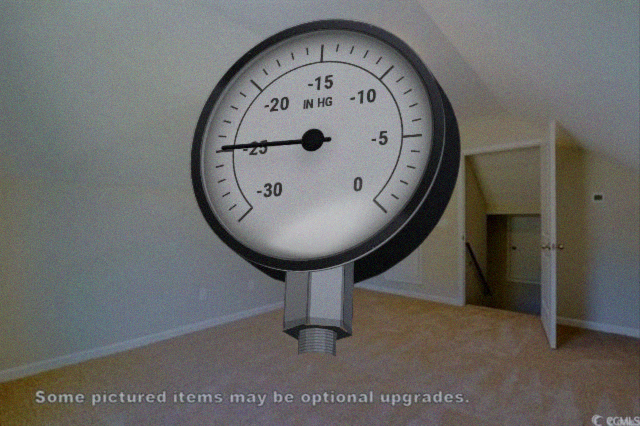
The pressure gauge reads -25 inHg
